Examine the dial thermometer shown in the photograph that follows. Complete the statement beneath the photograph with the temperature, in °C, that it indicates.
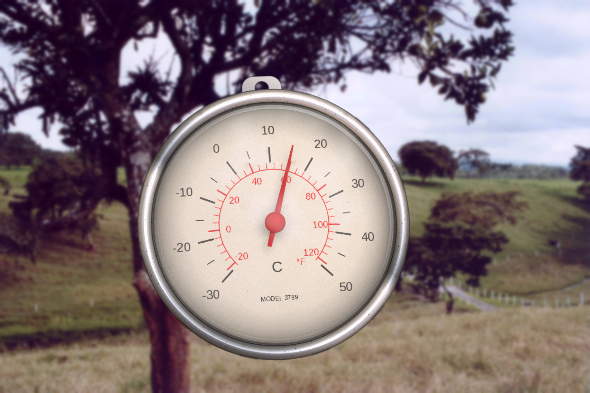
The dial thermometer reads 15 °C
